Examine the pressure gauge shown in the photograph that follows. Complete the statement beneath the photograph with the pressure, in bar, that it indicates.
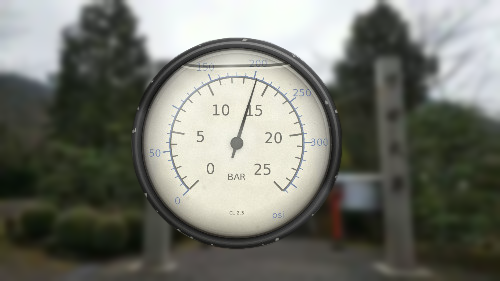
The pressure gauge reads 14 bar
